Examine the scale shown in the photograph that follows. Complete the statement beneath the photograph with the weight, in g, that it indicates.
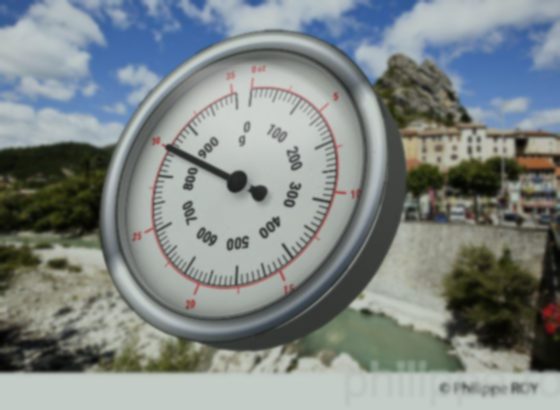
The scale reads 850 g
